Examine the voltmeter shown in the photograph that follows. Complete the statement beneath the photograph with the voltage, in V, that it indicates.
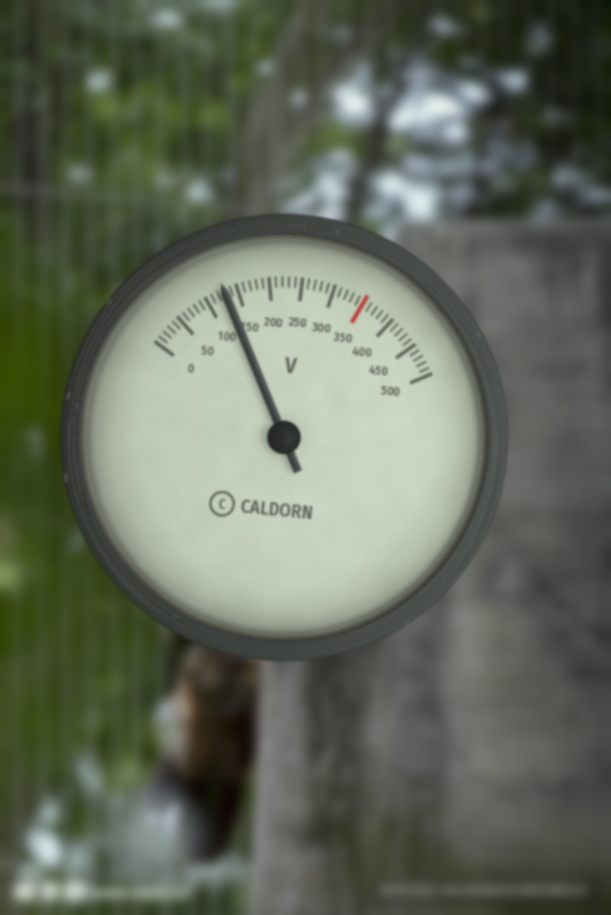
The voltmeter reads 130 V
